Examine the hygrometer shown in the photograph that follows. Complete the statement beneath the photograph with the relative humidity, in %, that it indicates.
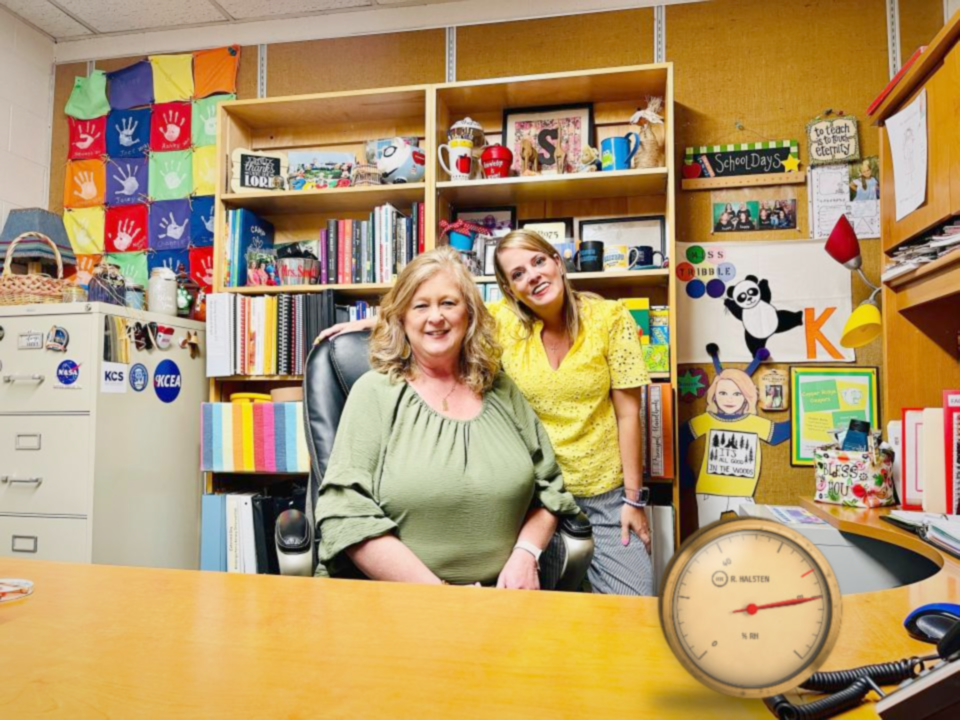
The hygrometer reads 80 %
